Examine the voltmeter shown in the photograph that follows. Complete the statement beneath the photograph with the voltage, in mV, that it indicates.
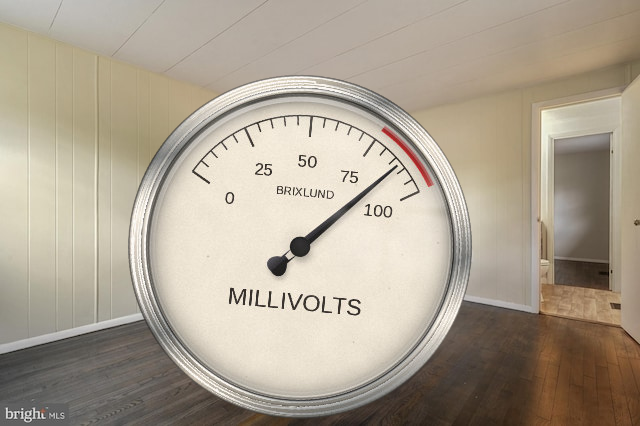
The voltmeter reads 87.5 mV
